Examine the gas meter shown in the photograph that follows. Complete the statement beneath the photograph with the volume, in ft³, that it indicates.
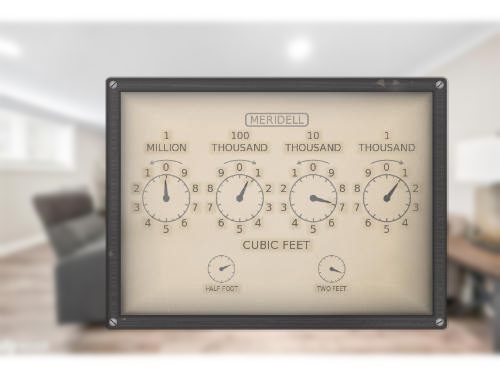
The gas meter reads 7100 ft³
